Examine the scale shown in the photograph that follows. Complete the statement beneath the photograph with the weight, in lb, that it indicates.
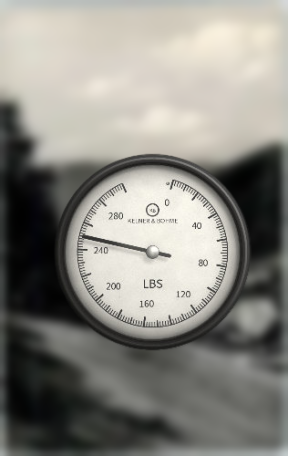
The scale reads 250 lb
